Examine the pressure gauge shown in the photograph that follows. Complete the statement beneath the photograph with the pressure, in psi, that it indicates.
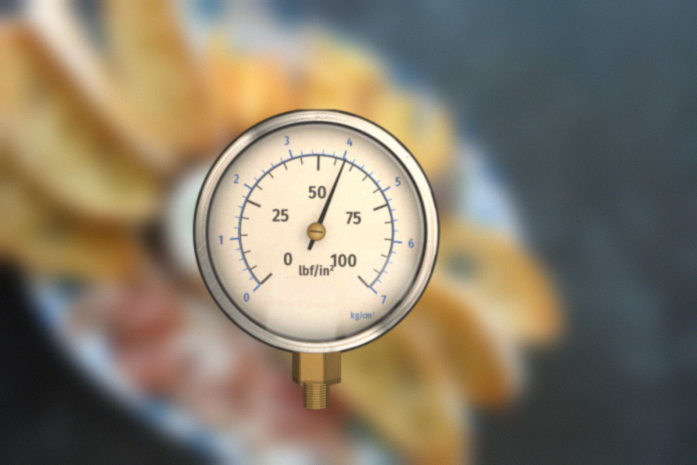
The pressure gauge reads 57.5 psi
